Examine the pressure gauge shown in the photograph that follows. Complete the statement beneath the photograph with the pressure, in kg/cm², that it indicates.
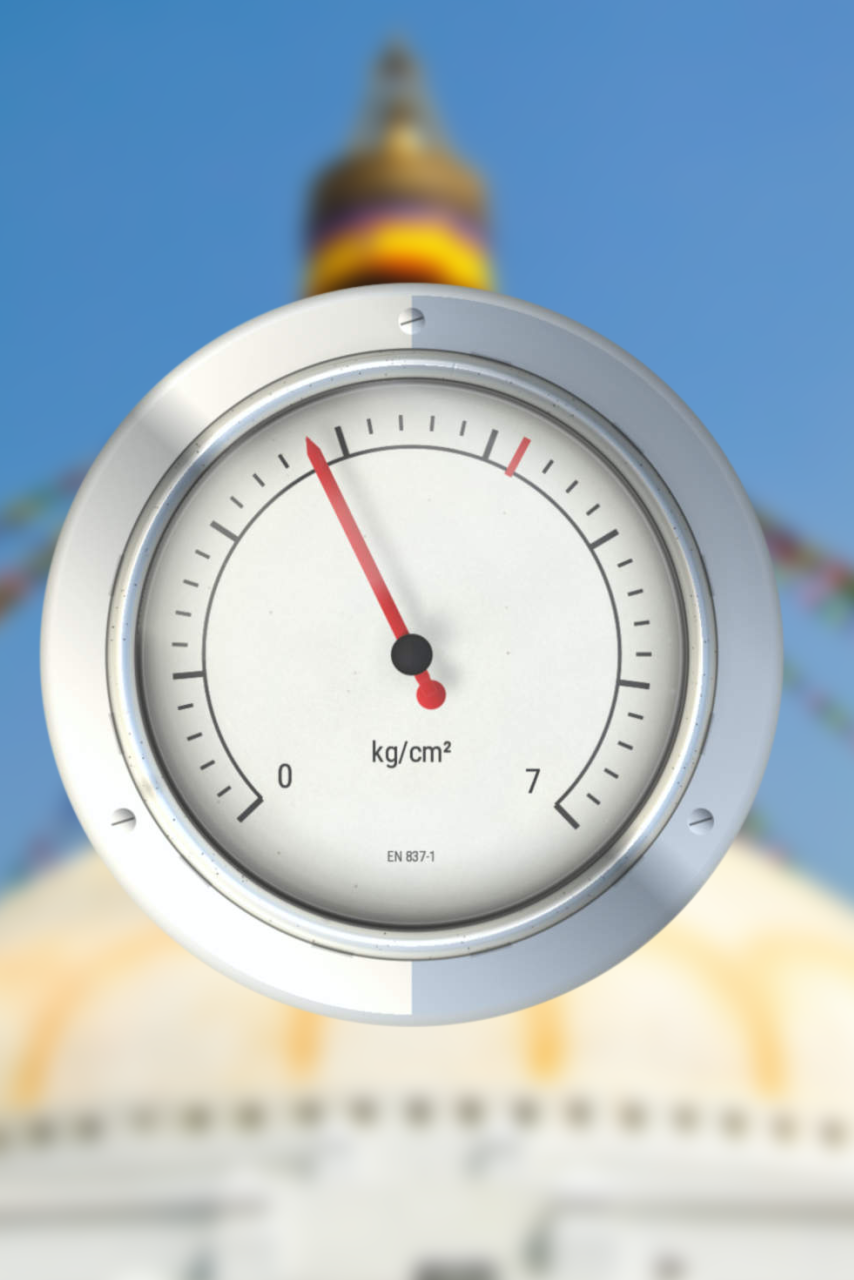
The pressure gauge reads 2.8 kg/cm²
